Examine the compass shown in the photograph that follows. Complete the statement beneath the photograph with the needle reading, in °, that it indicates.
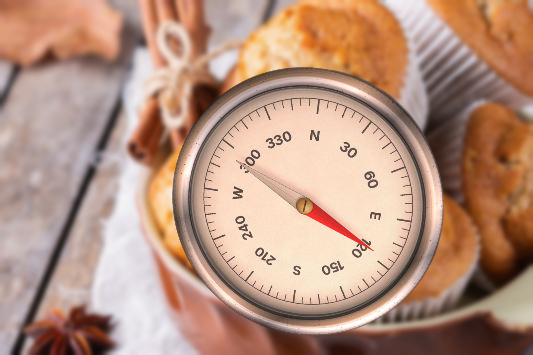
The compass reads 115 °
